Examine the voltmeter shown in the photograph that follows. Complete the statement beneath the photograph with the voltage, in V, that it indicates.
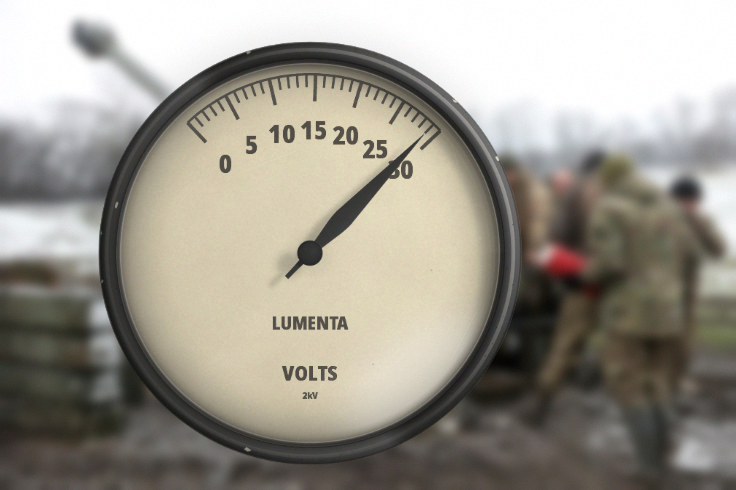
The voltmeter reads 29 V
